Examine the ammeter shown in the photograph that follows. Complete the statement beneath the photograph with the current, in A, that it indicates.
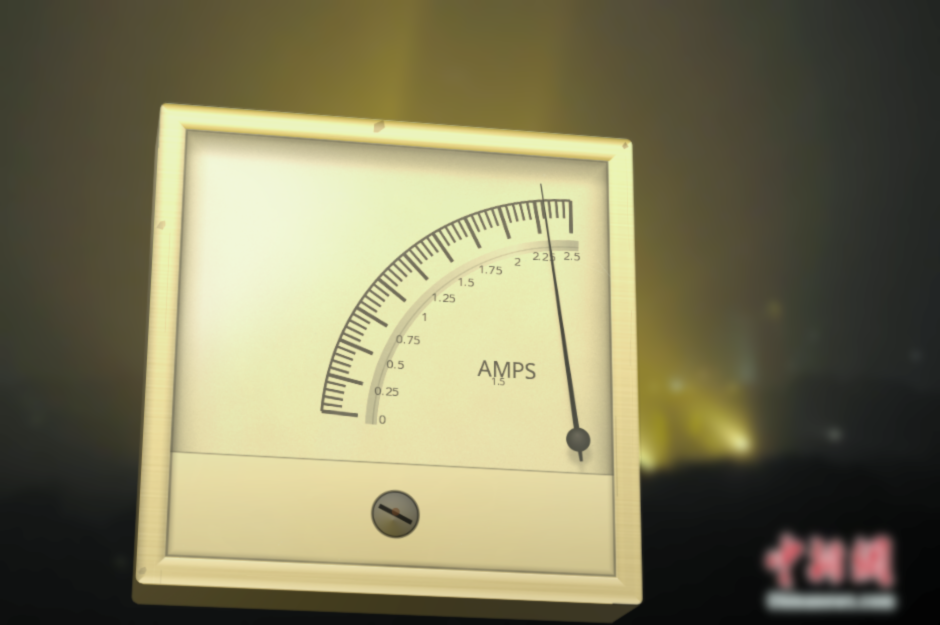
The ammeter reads 2.3 A
